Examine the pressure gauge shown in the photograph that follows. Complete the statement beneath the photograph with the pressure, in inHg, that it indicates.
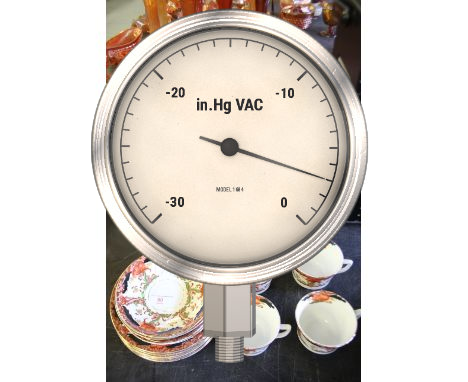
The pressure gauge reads -3 inHg
